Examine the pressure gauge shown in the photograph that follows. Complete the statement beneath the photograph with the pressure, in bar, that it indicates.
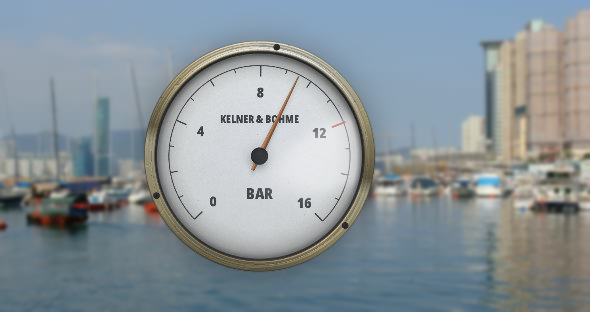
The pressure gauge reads 9.5 bar
